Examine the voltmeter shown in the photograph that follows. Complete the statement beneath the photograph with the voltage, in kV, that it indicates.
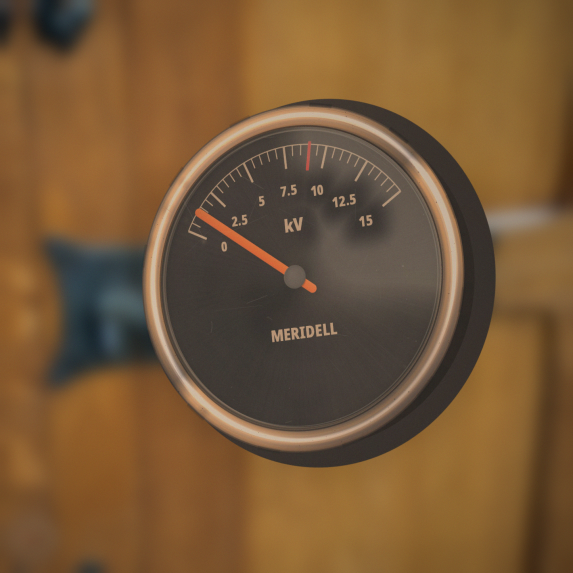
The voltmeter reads 1.25 kV
